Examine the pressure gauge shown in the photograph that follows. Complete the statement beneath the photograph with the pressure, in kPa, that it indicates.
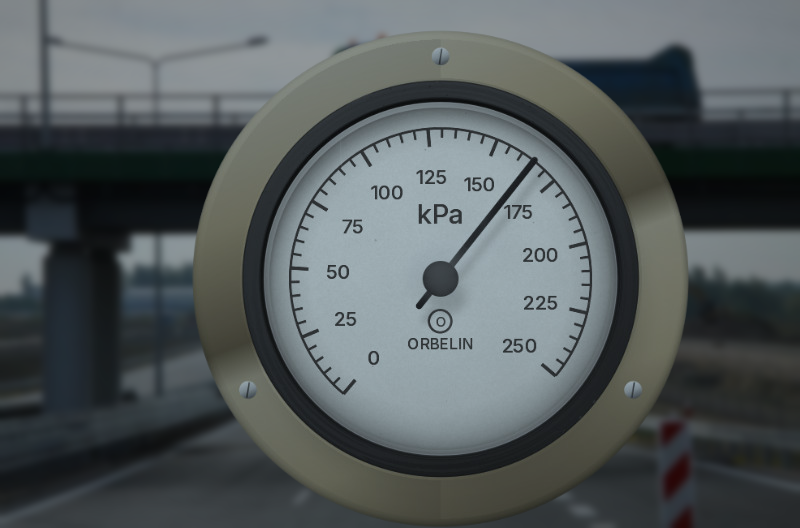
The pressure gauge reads 165 kPa
